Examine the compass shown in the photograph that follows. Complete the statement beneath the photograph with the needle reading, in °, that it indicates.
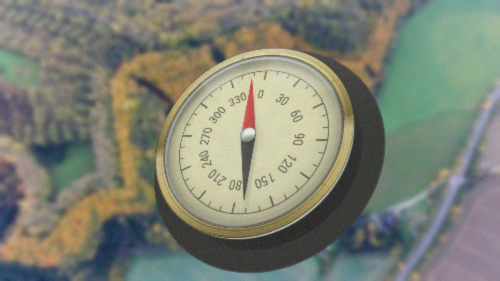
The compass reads 350 °
